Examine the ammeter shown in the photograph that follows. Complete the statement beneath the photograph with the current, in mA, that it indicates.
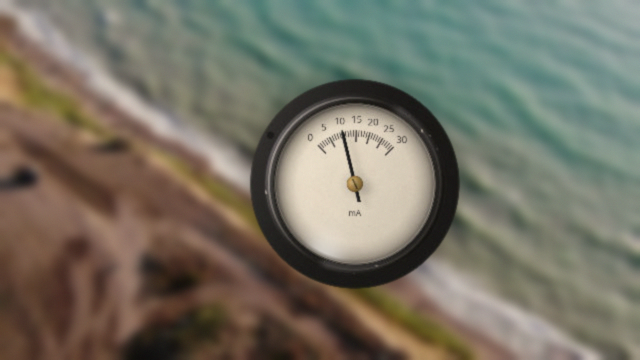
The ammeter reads 10 mA
